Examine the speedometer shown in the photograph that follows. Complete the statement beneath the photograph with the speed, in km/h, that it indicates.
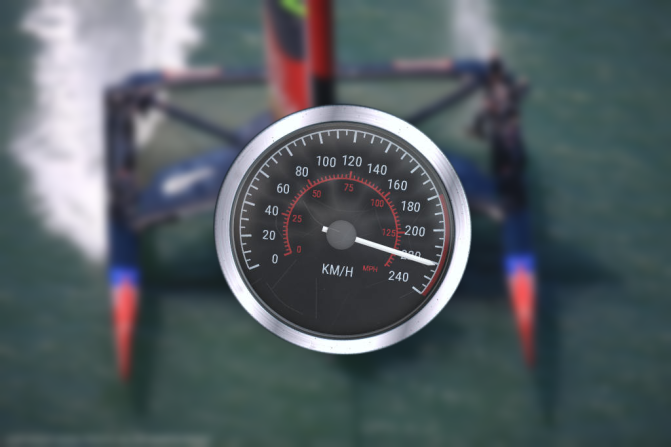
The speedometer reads 220 km/h
